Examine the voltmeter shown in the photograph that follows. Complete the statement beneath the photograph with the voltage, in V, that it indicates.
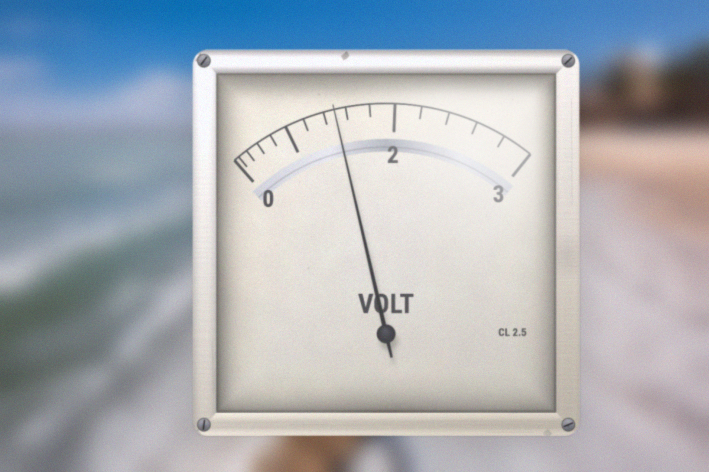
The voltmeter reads 1.5 V
